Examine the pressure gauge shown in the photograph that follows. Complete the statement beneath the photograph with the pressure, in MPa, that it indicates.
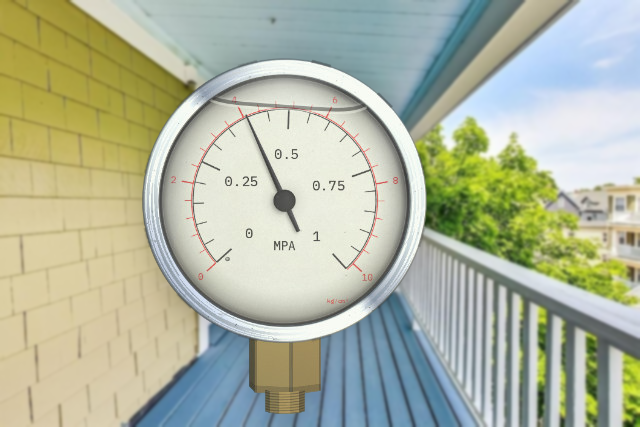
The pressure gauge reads 0.4 MPa
